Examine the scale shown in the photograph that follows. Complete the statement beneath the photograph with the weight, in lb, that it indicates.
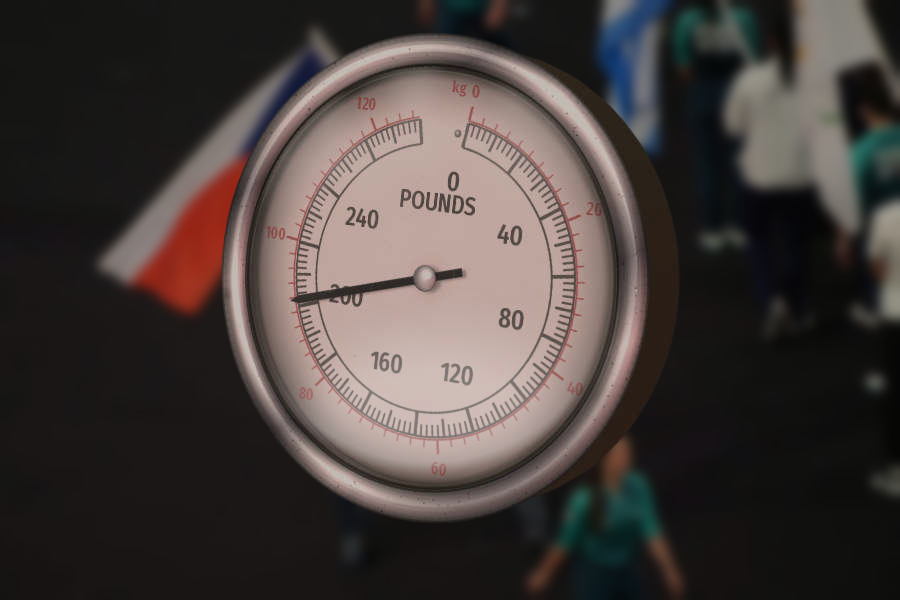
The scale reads 202 lb
